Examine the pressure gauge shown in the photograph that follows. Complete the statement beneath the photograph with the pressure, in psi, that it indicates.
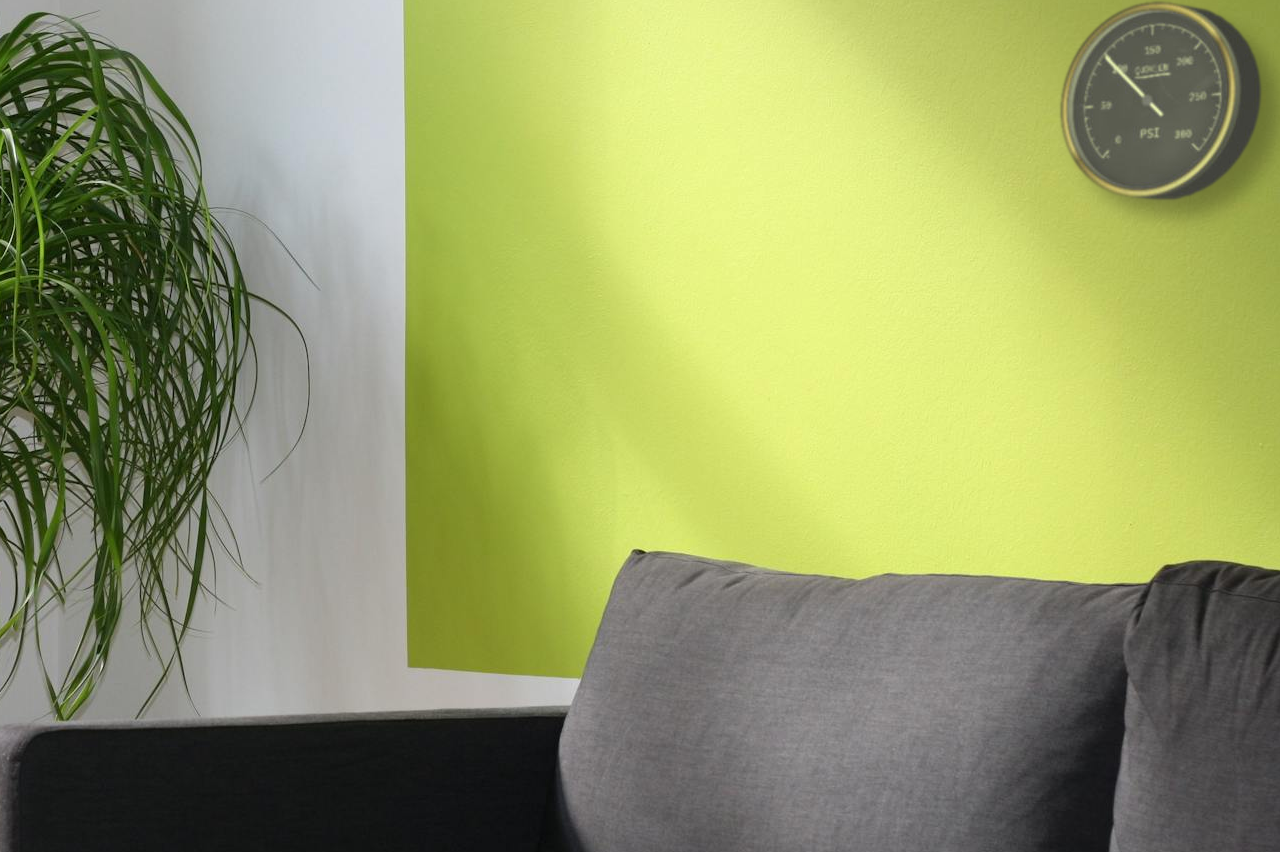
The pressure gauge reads 100 psi
